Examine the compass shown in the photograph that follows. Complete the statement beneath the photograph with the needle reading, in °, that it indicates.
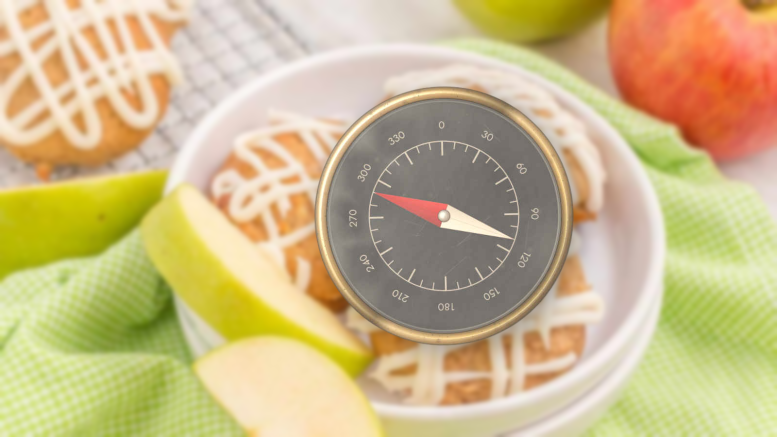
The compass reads 290 °
